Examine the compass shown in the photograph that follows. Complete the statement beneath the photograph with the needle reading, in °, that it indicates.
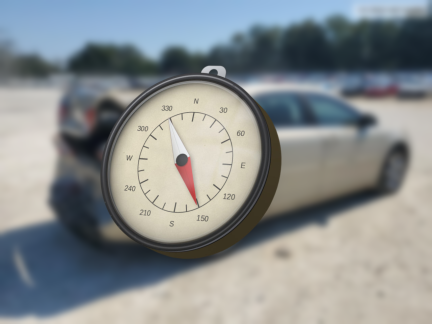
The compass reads 150 °
